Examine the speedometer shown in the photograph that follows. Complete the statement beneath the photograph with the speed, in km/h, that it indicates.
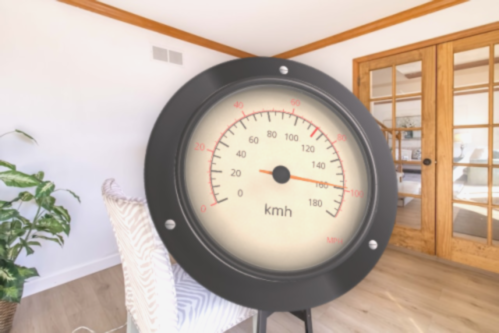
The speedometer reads 160 km/h
